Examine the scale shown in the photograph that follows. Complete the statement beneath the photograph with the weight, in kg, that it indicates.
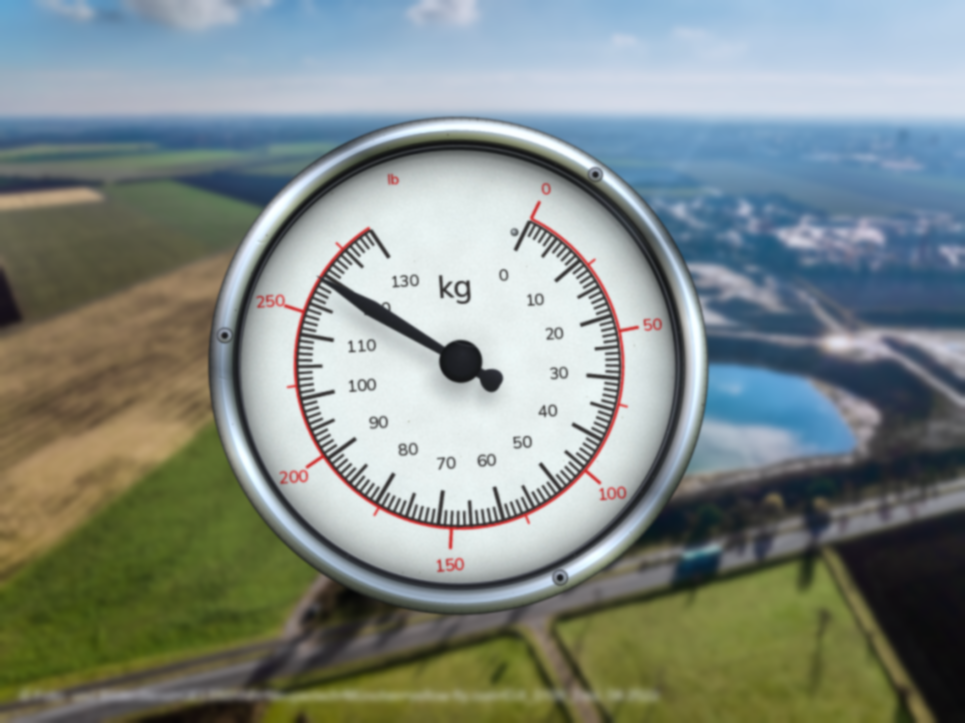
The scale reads 119 kg
